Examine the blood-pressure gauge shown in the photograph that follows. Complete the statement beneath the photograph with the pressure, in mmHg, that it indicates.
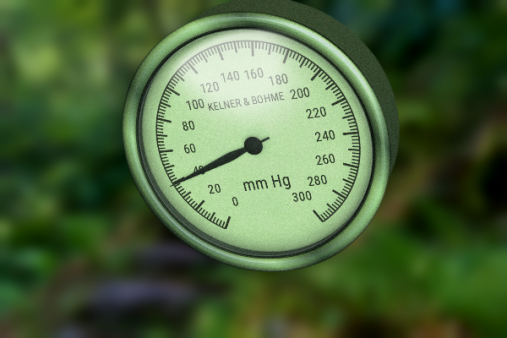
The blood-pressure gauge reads 40 mmHg
